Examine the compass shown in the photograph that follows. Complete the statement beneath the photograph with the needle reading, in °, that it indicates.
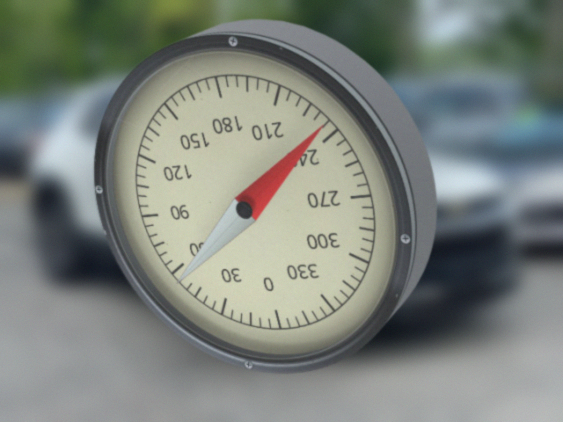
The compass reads 235 °
